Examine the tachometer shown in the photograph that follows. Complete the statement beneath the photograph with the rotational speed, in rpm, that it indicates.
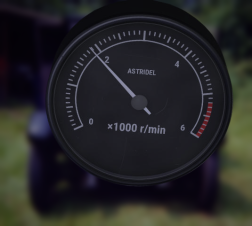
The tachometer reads 1900 rpm
